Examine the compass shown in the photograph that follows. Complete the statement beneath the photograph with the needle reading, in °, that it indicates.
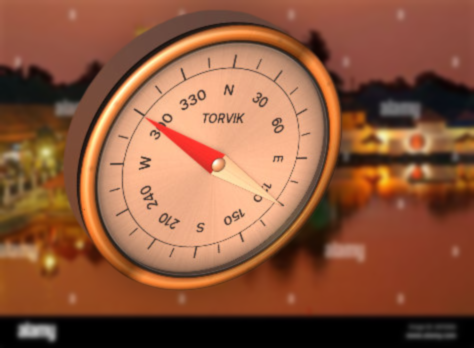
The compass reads 300 °
